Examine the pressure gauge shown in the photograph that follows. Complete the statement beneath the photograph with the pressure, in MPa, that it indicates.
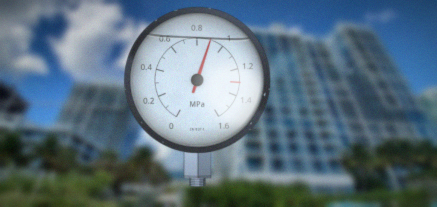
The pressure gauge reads 0.9 MPa
